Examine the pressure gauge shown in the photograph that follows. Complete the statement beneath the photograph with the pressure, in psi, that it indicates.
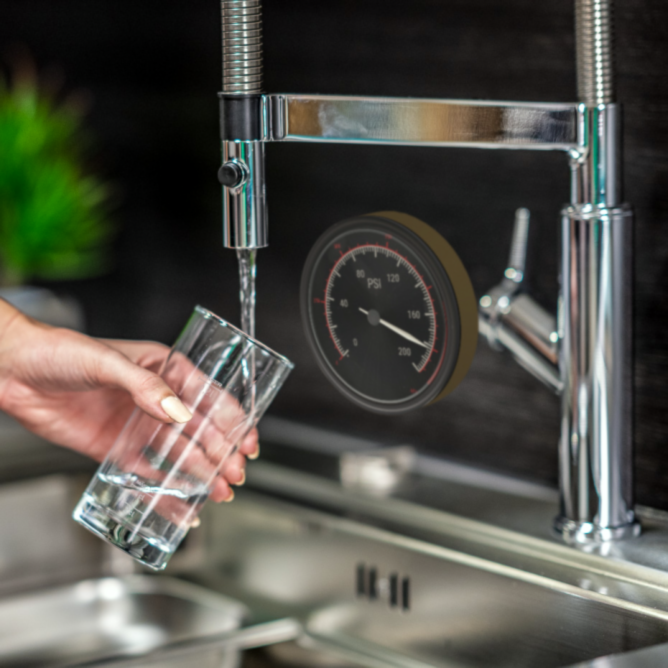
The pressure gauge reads 180 psi
